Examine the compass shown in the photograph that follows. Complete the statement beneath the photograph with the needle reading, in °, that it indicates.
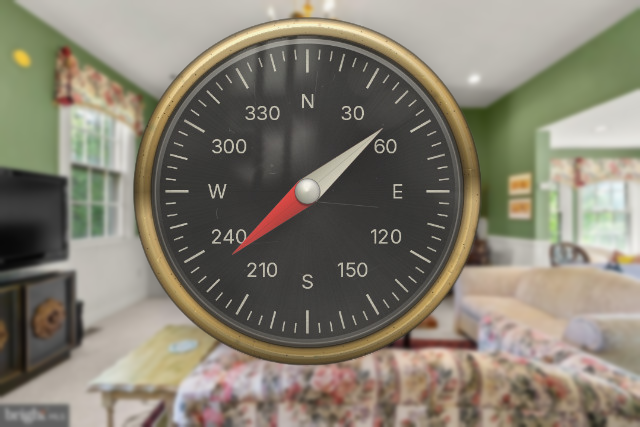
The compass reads 230 °
